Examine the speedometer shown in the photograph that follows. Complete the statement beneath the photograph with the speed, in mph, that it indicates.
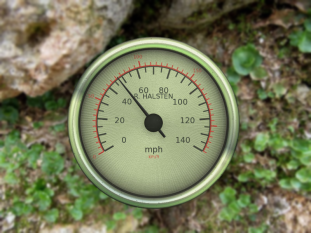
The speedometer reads 47.5 mph
